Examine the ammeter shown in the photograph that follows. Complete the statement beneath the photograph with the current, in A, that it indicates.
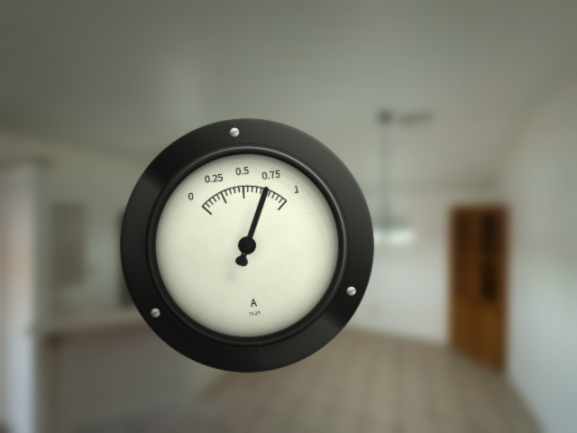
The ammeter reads 0.75 A
